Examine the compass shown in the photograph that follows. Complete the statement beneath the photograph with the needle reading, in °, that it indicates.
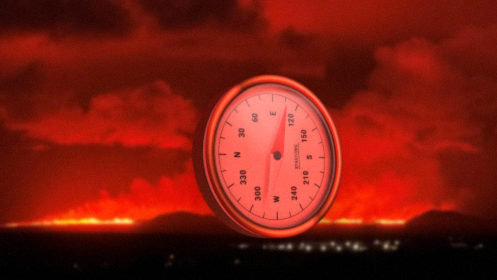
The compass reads 105 °
